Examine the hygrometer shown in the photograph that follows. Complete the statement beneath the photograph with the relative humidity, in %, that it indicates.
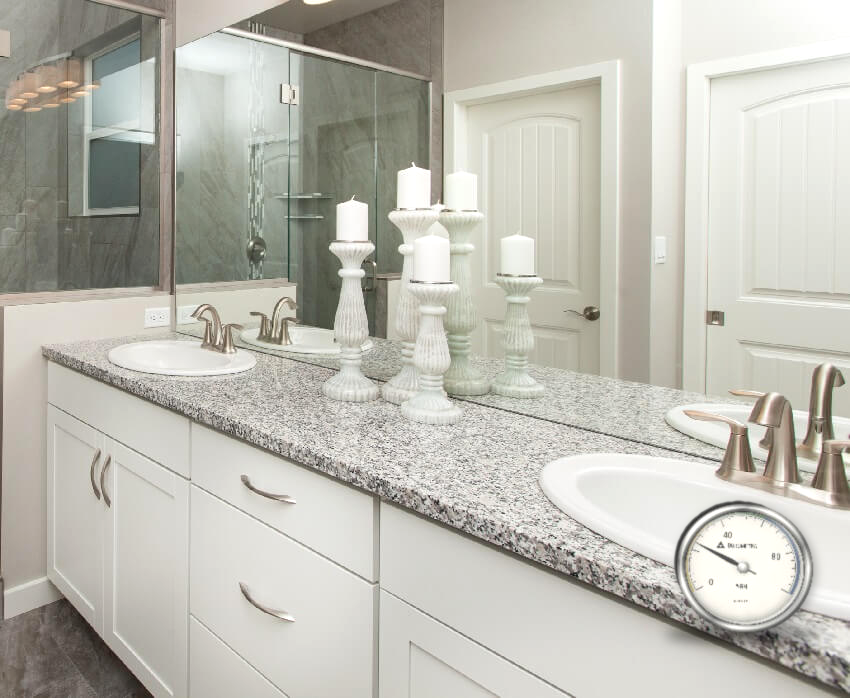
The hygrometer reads 24 %
